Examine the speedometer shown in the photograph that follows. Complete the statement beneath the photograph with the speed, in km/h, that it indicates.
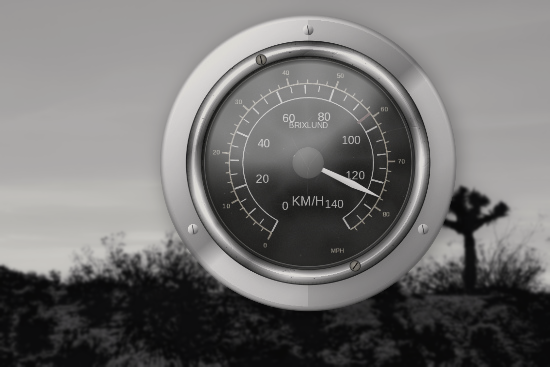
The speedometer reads 125 km/h
